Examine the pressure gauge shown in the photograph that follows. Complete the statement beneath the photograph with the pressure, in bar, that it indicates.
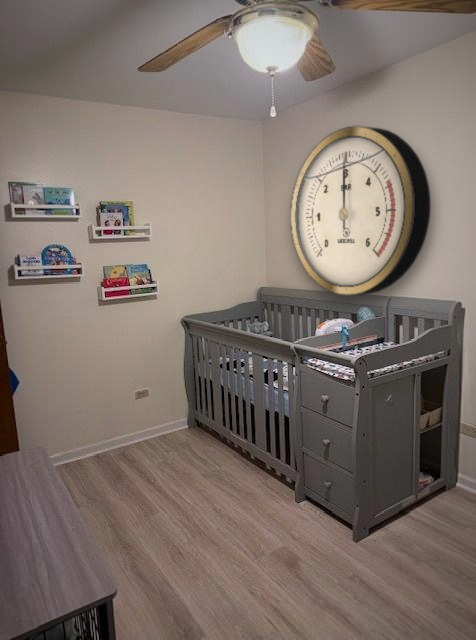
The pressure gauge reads 3 bar
